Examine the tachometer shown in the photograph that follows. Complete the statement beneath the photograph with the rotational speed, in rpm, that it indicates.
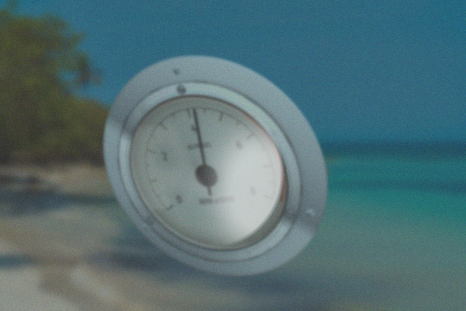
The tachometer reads 4250 rpm
